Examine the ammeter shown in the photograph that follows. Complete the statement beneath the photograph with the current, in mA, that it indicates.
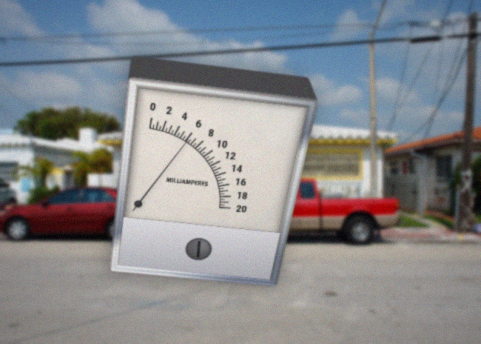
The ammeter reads 6 mA
